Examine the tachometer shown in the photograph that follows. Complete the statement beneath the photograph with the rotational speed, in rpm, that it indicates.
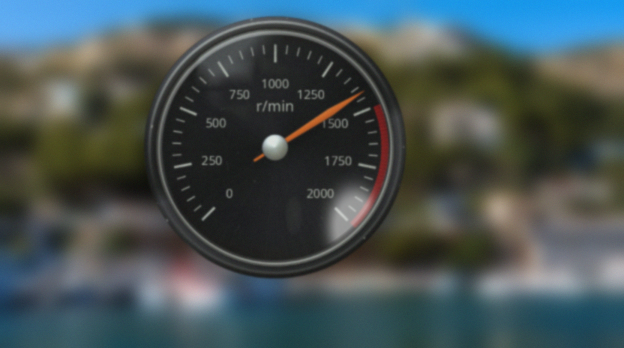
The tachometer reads 1425 rpm
